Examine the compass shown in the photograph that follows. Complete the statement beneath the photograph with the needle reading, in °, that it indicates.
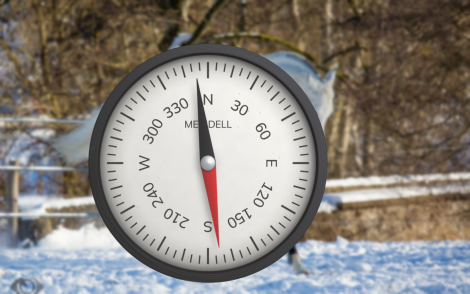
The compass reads 172.5 °
